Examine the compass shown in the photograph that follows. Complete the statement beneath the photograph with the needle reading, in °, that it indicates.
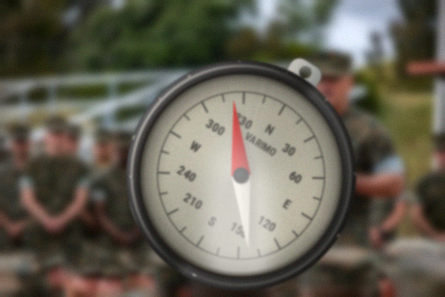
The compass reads 322.5 °
